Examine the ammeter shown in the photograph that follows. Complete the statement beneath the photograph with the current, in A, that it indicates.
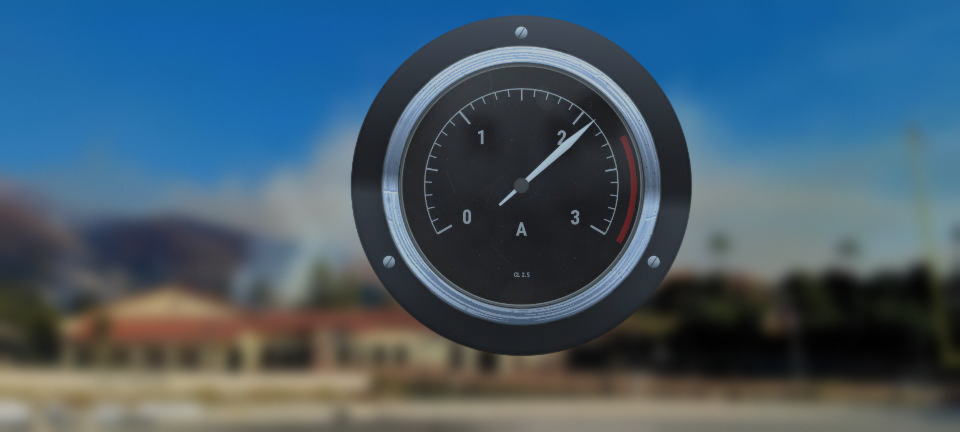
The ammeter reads 2.1 A
